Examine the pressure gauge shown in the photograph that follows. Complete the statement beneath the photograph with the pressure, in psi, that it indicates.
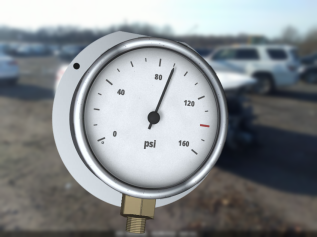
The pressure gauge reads 90 psi
